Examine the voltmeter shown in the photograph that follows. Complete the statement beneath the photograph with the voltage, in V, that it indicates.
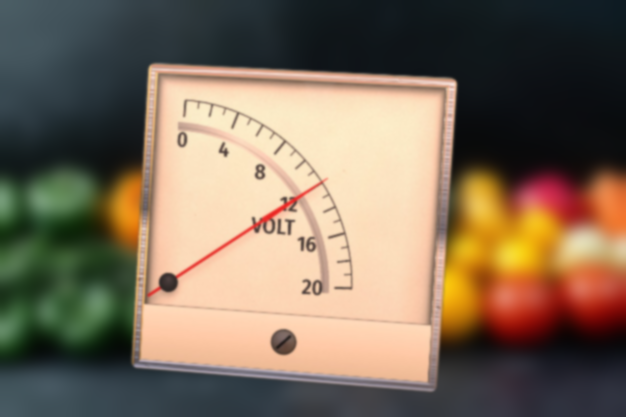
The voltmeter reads 12 V
